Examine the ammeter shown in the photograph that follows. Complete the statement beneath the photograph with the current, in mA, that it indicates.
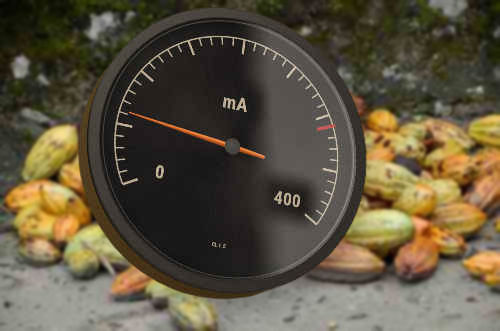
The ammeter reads 60 mA
